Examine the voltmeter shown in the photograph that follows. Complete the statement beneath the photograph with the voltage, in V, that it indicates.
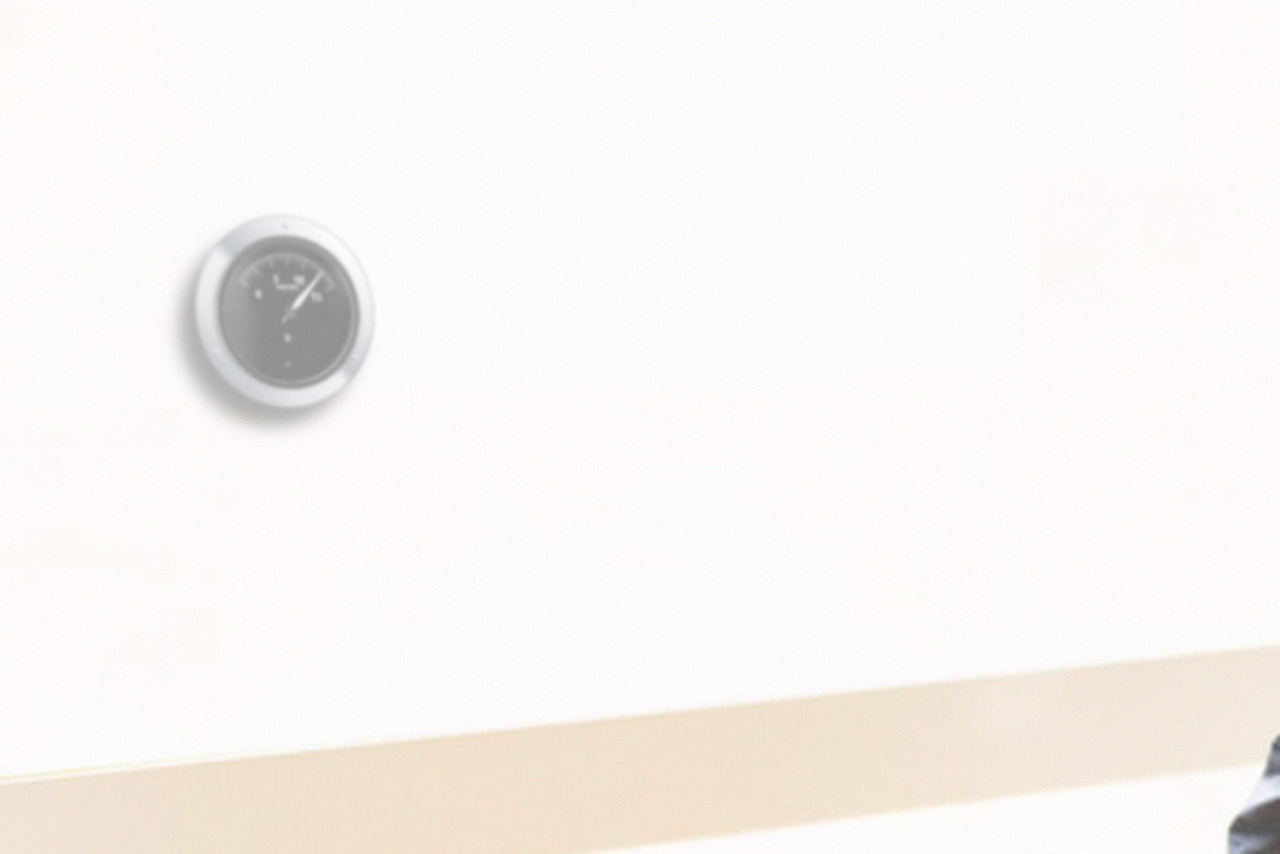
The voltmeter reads 12.5 V
